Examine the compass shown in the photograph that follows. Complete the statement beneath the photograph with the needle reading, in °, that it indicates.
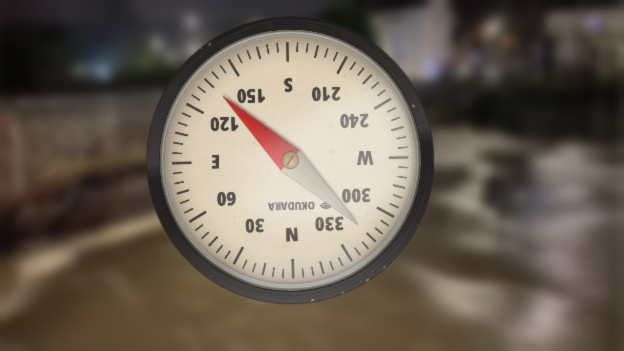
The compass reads 135 °
